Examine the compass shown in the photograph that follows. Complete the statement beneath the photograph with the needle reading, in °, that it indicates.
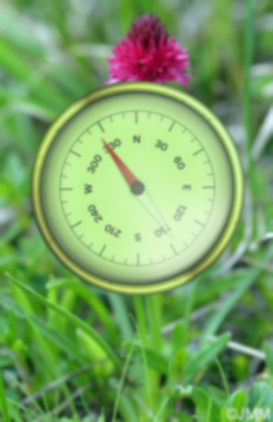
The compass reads 325 °
